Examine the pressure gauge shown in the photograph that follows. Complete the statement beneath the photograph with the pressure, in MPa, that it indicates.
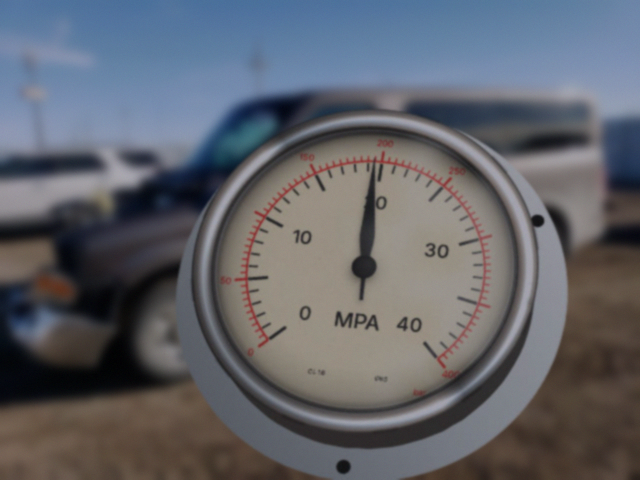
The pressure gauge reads 19.5 MPa
